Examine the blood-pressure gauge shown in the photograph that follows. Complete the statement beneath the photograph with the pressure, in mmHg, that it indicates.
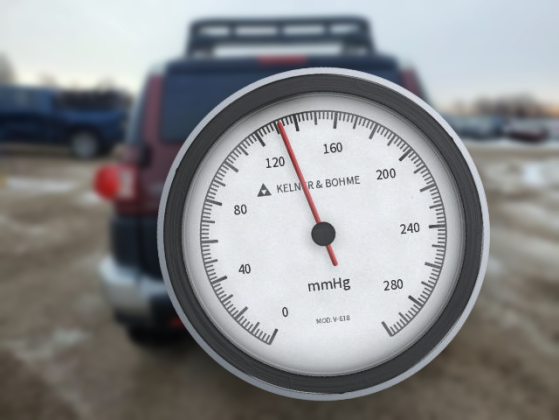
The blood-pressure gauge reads 132 mmHg
